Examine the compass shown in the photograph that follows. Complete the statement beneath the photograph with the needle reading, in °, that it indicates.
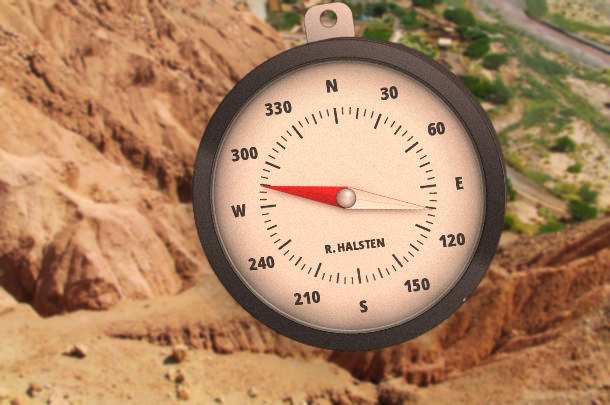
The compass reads 285 °
